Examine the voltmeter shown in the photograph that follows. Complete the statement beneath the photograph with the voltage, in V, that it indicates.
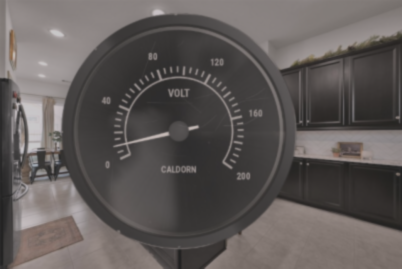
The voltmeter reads 10 V
